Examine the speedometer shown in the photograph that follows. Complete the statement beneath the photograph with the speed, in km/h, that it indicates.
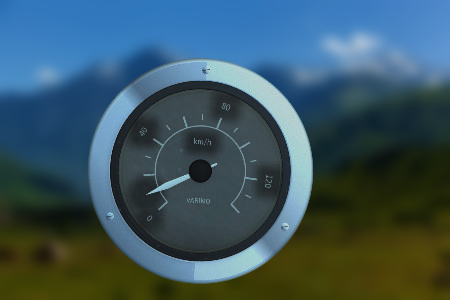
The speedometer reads 10 km/h
